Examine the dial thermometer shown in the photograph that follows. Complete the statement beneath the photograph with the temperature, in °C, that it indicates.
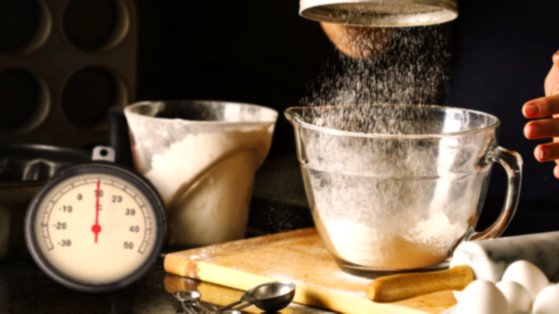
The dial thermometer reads 10 °C
